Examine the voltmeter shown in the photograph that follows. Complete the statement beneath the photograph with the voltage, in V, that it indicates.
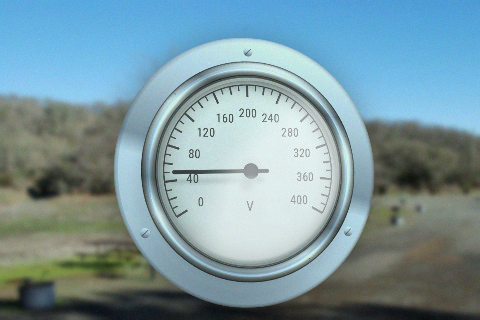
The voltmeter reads 50 V
